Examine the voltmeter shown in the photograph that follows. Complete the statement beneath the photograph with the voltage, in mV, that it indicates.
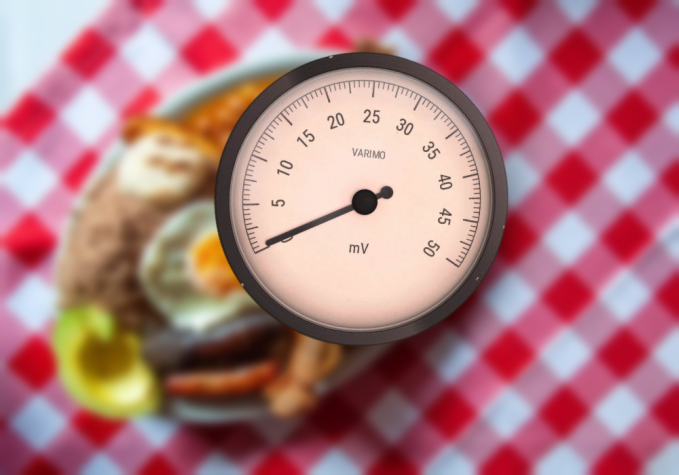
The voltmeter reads 0.5 mV
